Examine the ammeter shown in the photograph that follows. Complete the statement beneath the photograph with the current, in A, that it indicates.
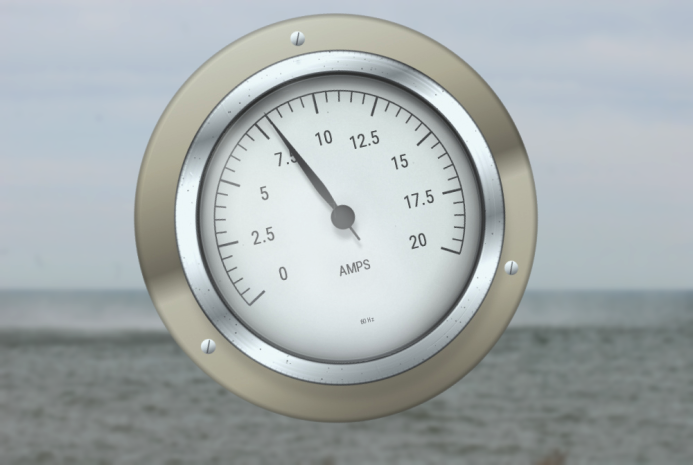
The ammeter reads 8 A
